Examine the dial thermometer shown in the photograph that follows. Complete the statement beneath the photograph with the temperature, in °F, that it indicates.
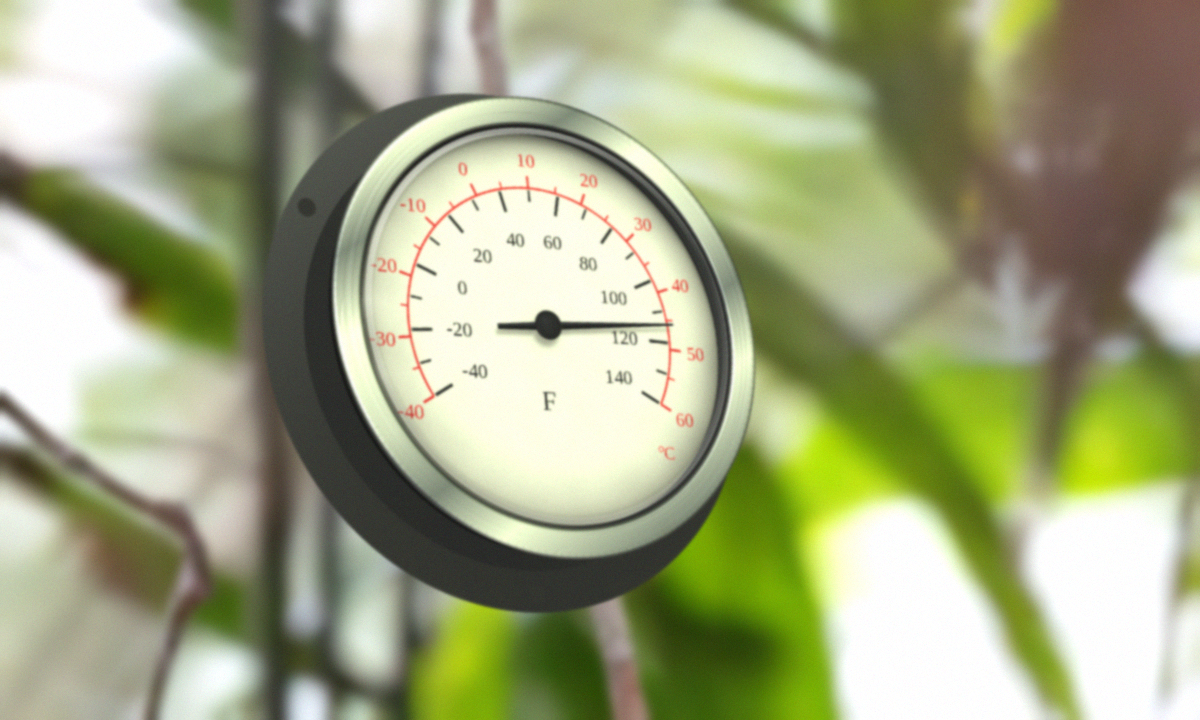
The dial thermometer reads 115 °F
